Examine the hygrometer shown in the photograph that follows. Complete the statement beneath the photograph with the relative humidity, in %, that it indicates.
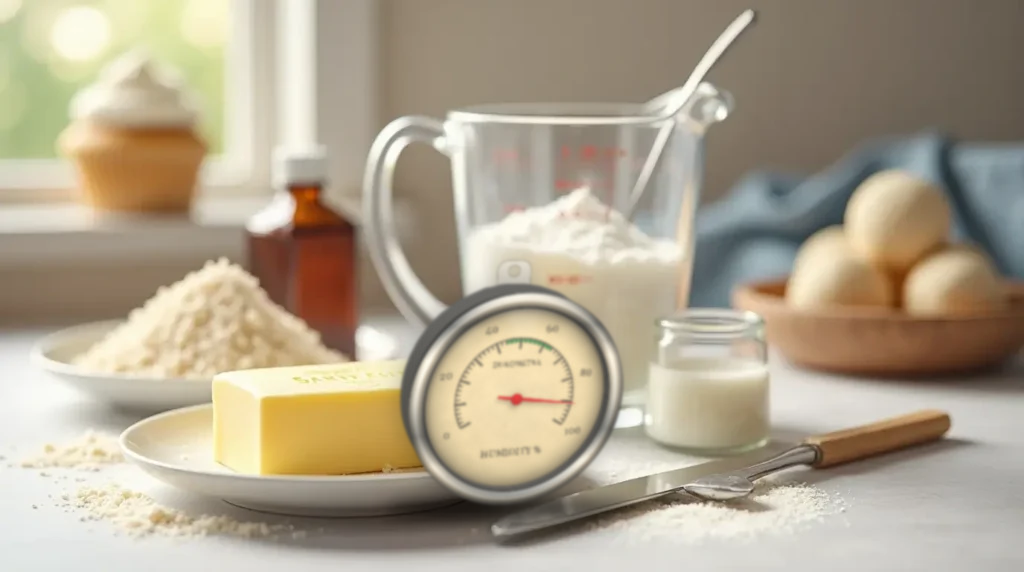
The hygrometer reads 90 %
